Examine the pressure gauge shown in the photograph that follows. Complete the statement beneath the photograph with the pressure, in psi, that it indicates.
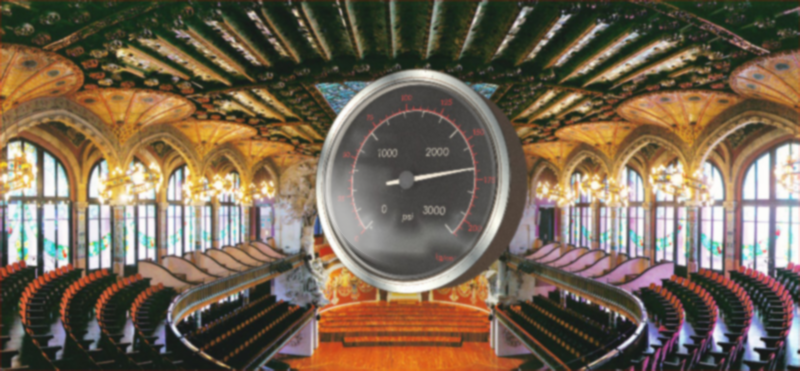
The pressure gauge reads 2400 psi
